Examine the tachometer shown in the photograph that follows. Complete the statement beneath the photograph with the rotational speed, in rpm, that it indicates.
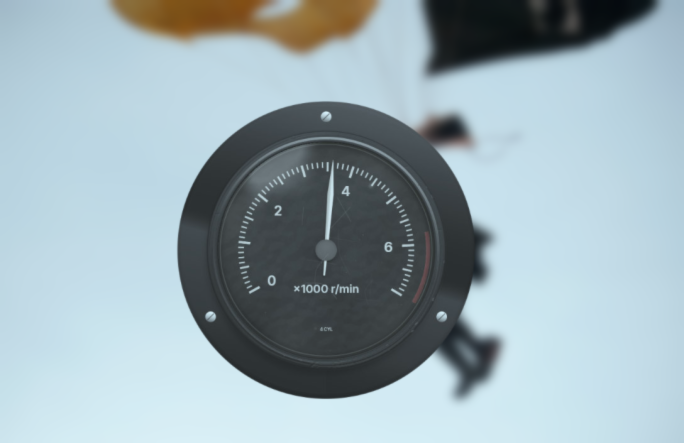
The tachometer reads 3600 rpm
